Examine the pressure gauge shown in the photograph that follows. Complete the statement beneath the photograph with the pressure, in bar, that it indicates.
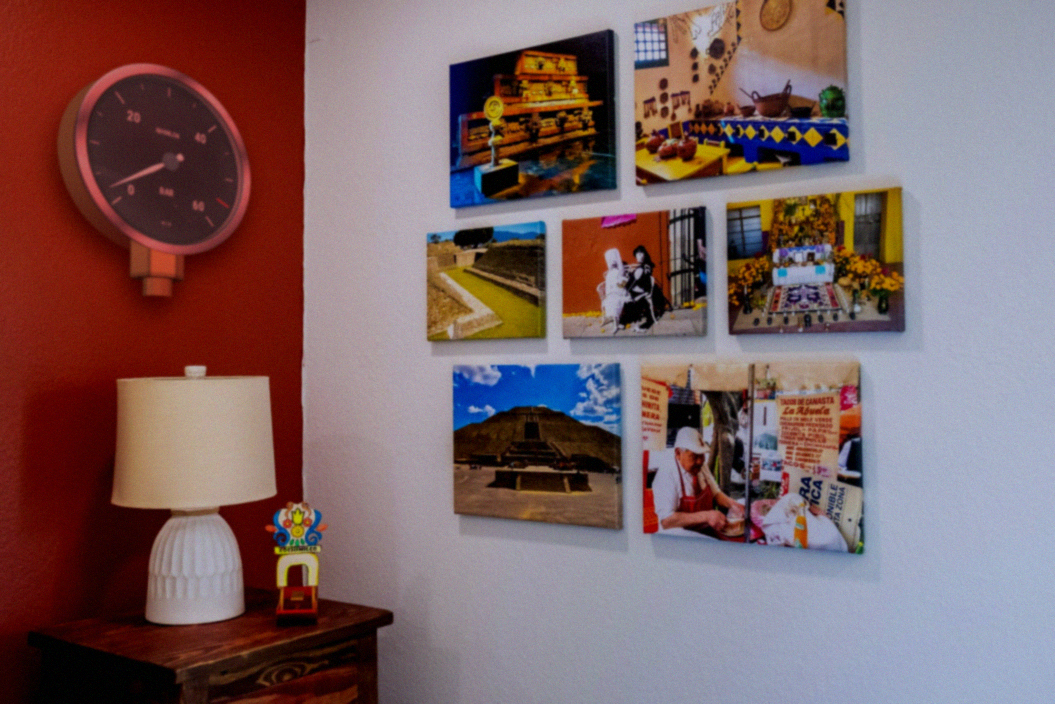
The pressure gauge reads 2.5 bar
